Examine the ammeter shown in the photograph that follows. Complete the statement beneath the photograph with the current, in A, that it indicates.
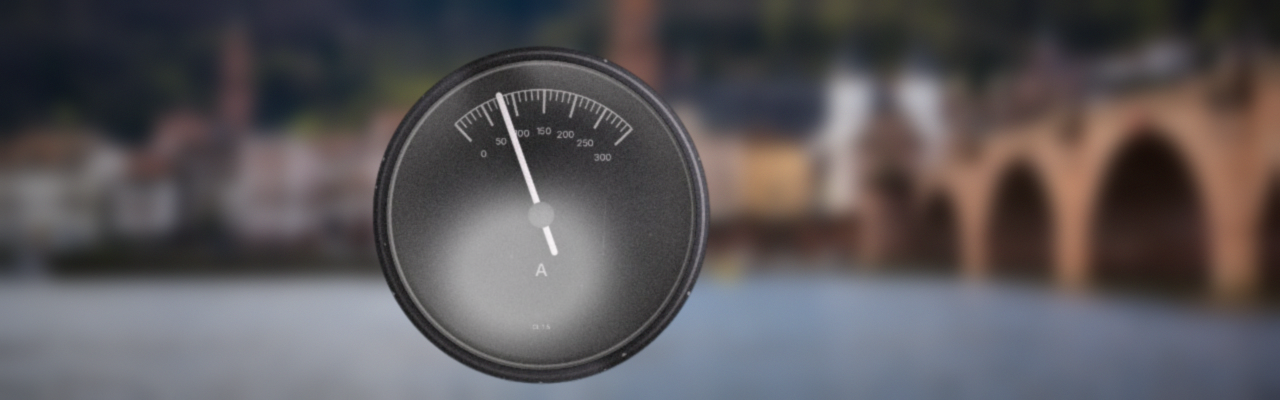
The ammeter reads 80 A
